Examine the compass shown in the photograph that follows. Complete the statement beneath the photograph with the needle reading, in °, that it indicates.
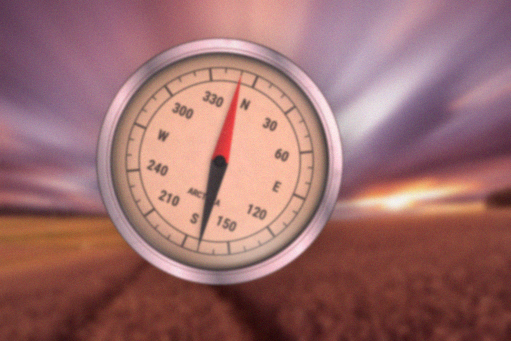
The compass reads 350 °
